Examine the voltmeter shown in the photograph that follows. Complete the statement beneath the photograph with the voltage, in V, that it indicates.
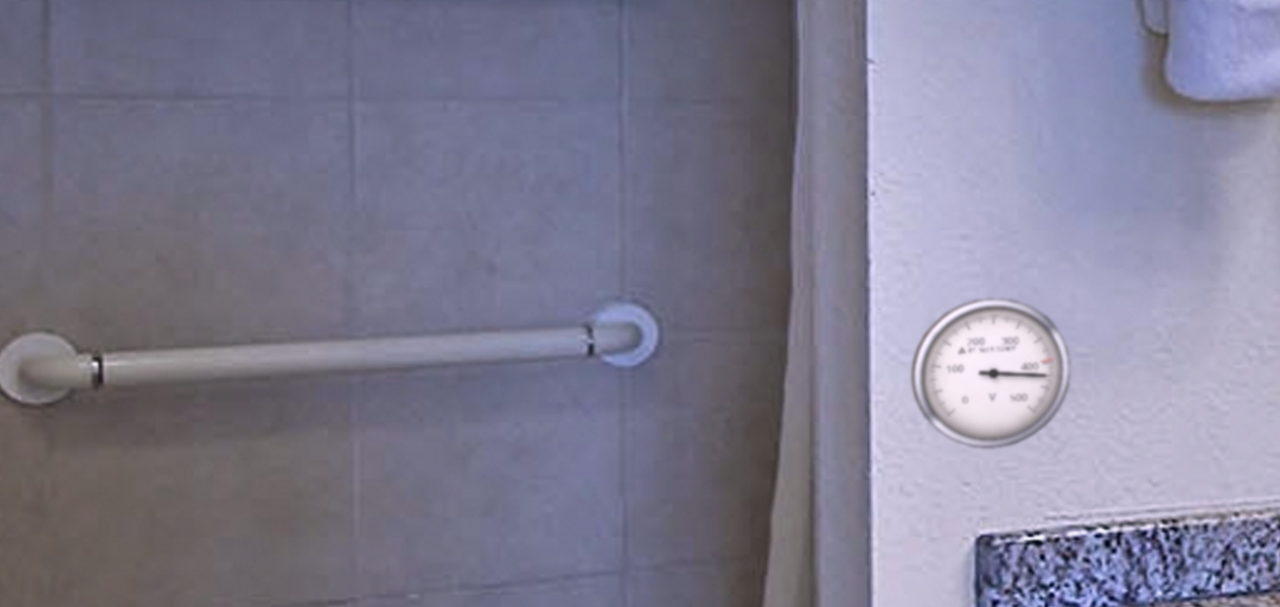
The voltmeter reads 425 V
